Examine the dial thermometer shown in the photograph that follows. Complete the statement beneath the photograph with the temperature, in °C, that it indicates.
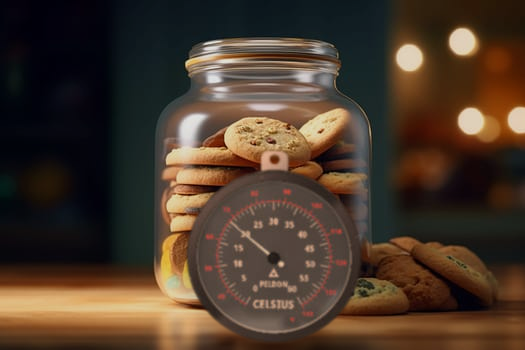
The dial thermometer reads 20 °C
